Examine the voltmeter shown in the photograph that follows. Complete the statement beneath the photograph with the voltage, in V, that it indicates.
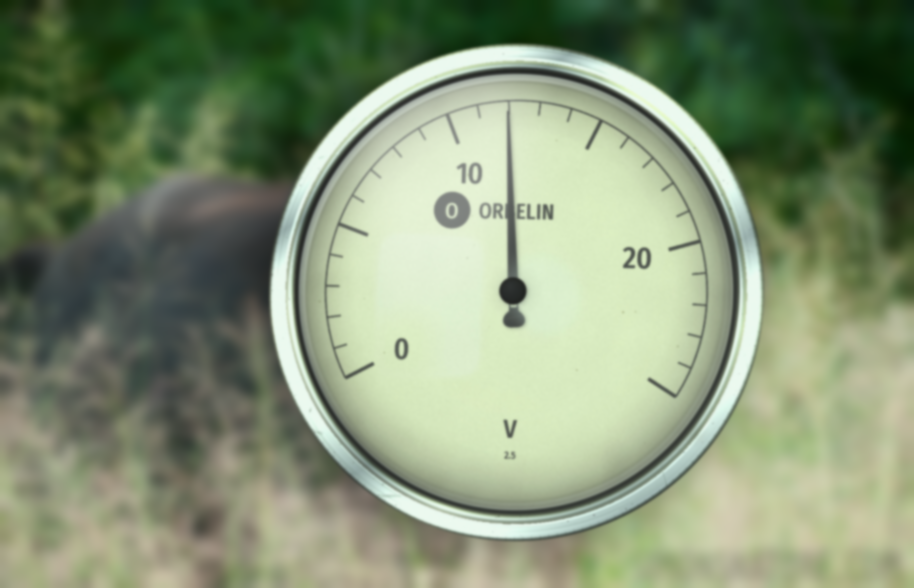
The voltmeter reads 12 V
